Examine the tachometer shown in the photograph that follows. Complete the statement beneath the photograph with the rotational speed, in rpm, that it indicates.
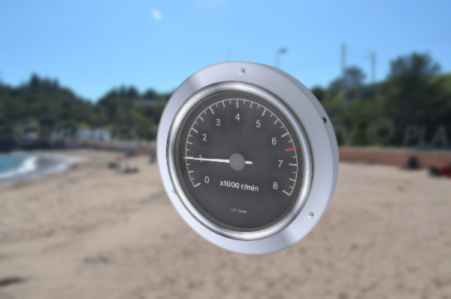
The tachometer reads 1000 rpm
